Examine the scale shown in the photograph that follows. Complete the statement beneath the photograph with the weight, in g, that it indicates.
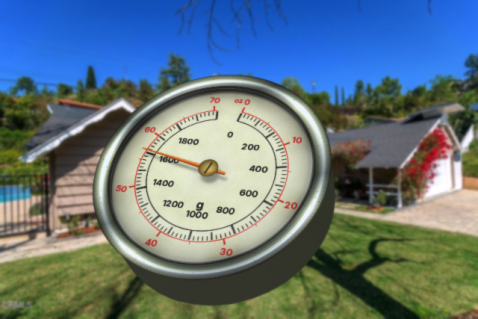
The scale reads 1600 g
